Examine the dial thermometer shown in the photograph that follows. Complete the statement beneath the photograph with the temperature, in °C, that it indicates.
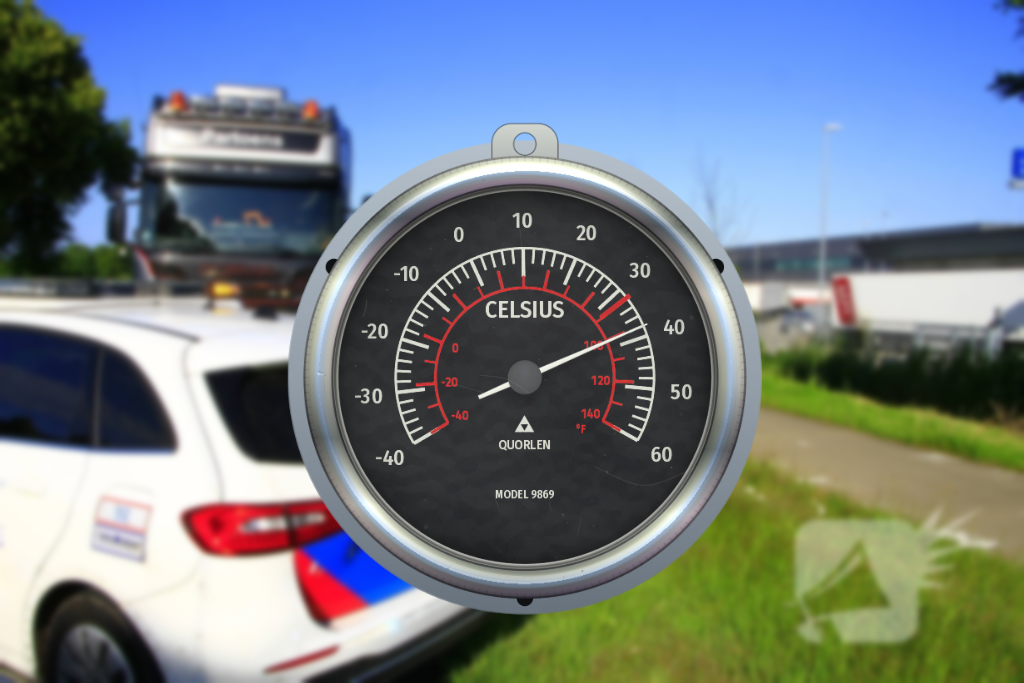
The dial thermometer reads 38 °C
